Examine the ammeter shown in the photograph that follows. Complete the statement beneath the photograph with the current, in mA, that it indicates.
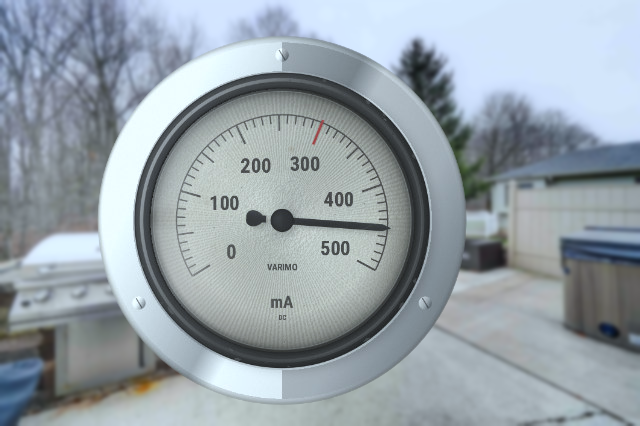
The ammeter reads 450 mA
